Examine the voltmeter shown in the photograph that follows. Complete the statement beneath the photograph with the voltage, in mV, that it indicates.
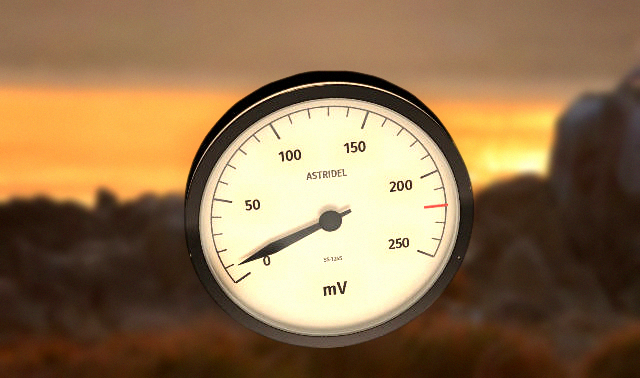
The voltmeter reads 10 mV
